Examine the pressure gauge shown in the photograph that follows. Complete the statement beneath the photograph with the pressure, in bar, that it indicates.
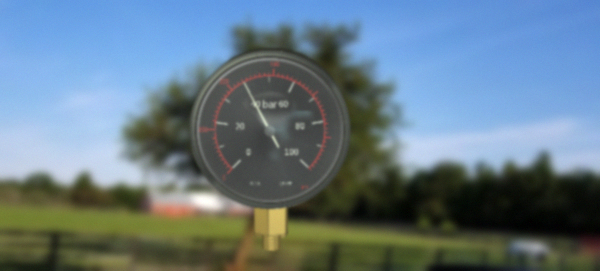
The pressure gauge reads 40 bar
